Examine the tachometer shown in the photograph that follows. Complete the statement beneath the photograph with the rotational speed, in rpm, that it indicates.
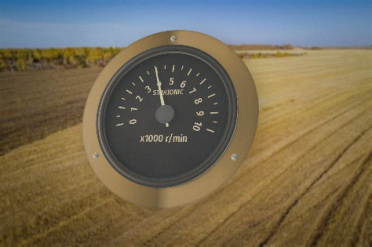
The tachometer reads 4000 rpm
